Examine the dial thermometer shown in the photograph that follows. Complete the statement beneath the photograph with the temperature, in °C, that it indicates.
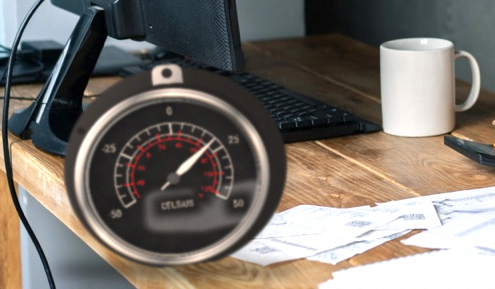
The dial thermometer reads 20 °C
